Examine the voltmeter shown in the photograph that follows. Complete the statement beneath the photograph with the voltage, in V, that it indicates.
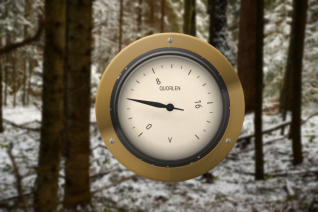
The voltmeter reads 4 V
